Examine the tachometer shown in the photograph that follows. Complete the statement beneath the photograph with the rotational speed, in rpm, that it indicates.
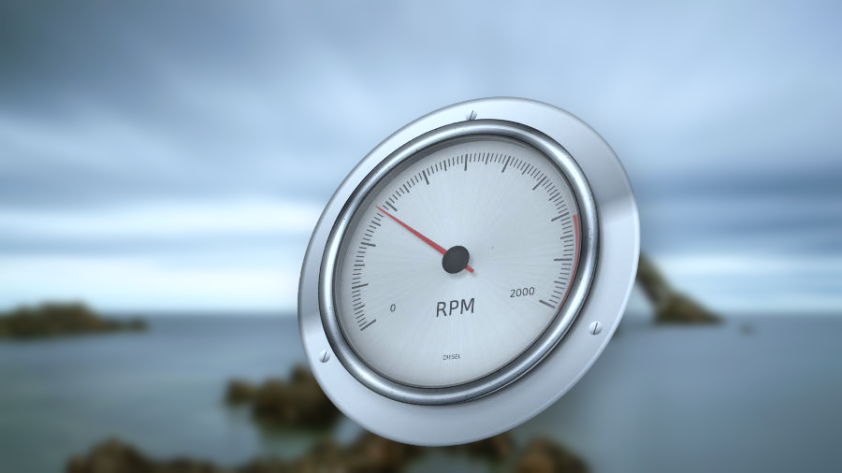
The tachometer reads 560 rpm
